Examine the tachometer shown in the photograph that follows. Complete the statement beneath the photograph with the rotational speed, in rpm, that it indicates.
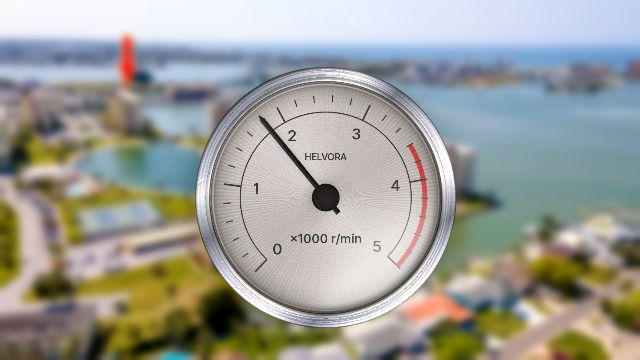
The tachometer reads 1800 rpm
